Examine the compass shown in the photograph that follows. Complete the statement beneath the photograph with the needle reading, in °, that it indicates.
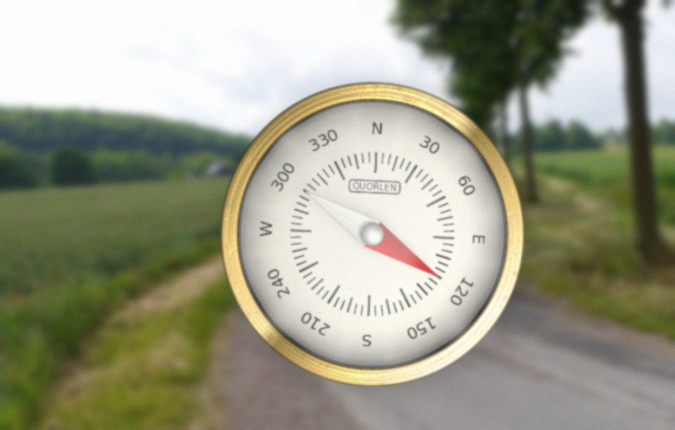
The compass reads 120 °
